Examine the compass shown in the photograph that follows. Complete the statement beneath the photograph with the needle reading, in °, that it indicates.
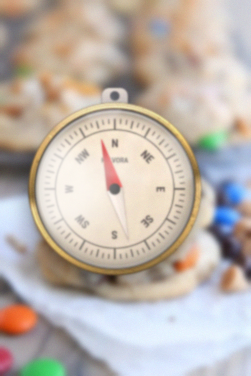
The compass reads 345 °
